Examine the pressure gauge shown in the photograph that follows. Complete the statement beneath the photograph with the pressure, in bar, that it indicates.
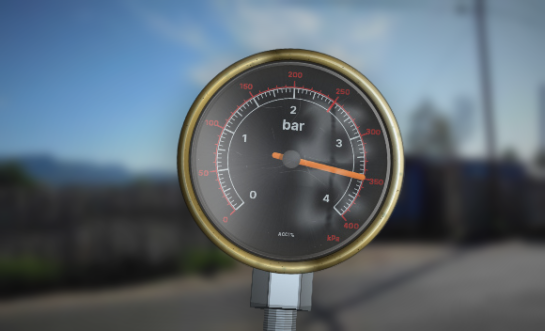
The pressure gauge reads 3.5 bar
